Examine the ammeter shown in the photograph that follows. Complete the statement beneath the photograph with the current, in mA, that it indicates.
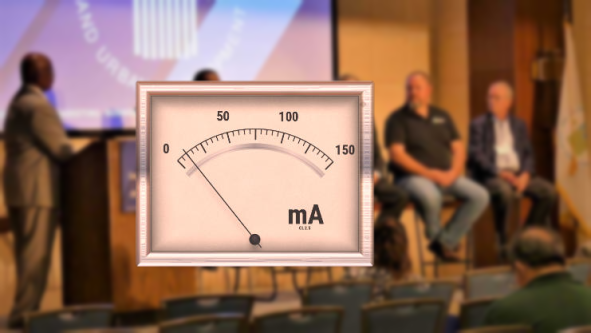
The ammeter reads 10 mA
